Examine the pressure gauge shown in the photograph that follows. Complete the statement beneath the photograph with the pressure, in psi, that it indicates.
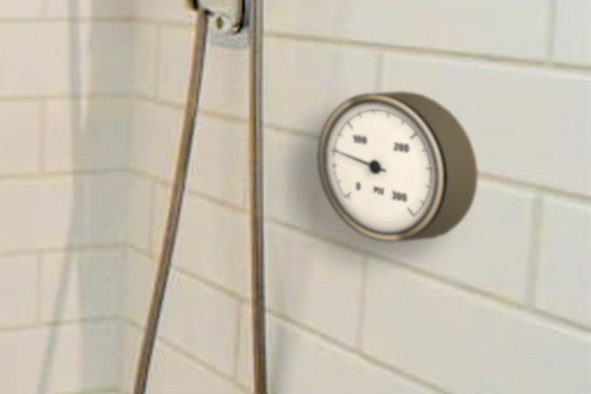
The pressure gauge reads 60 psi
